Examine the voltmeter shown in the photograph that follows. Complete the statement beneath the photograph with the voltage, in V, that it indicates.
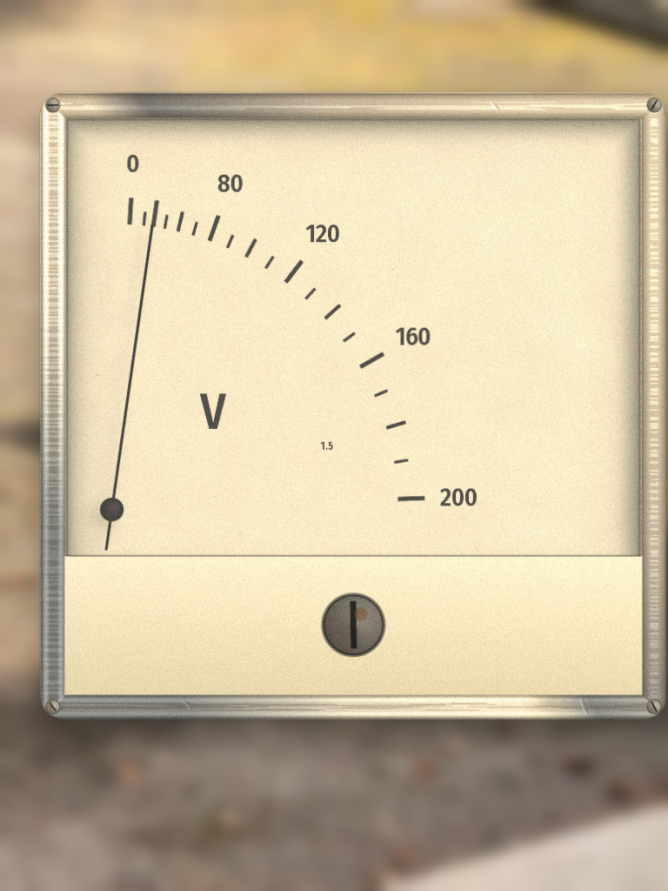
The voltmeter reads 40 V
